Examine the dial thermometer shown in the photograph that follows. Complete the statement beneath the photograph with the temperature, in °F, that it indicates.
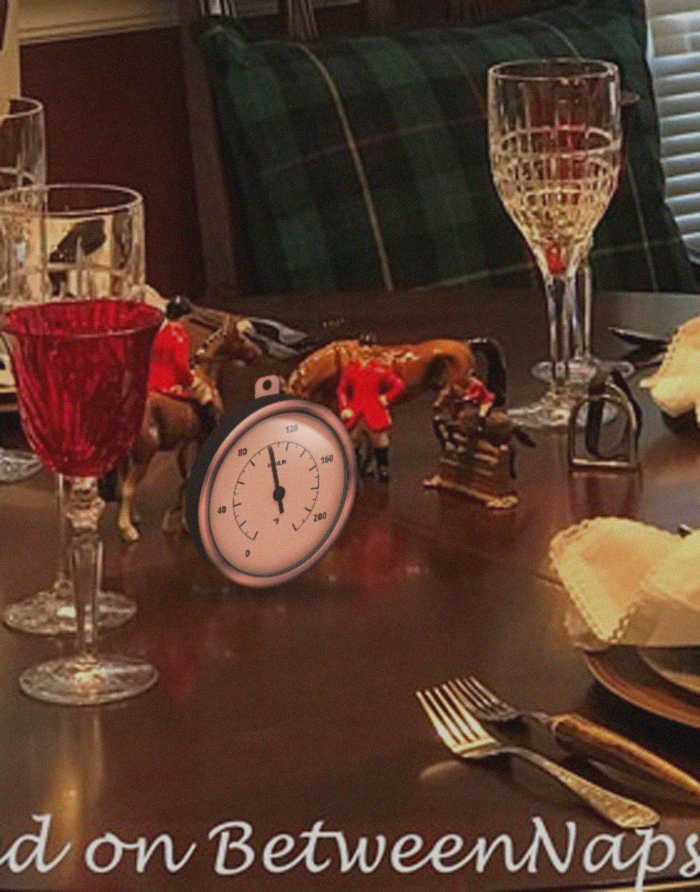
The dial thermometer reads 100 °F
